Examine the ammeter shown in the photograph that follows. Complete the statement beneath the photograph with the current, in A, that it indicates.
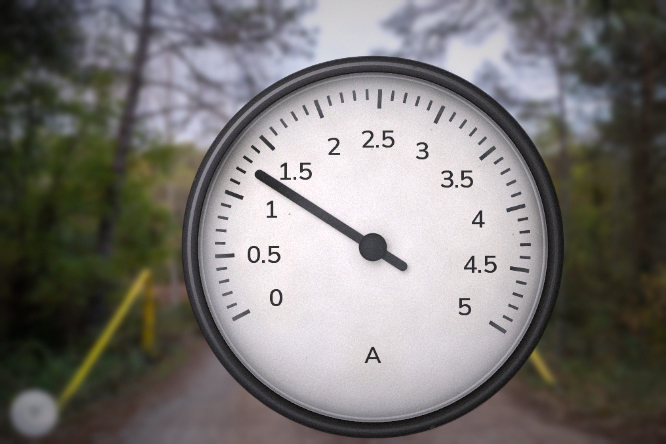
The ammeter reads 1.25 A
